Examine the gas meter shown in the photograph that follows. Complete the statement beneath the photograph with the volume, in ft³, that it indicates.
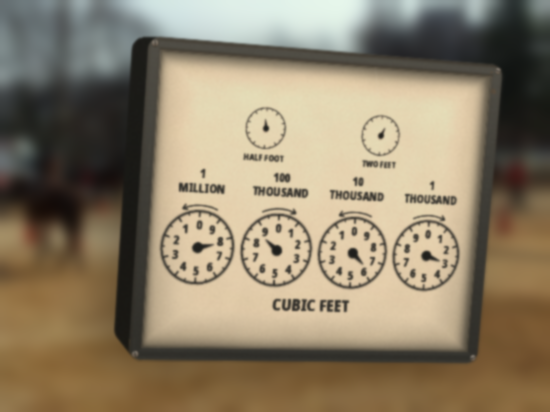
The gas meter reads 786300 ft³
